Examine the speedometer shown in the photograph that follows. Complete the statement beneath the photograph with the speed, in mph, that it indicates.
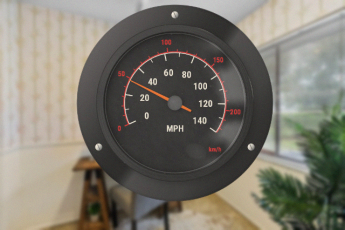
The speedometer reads 30 mph
